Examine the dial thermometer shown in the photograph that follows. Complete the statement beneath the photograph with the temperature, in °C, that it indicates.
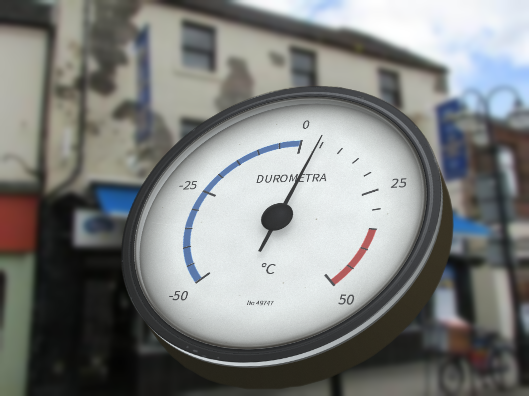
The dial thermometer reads 5 °C
